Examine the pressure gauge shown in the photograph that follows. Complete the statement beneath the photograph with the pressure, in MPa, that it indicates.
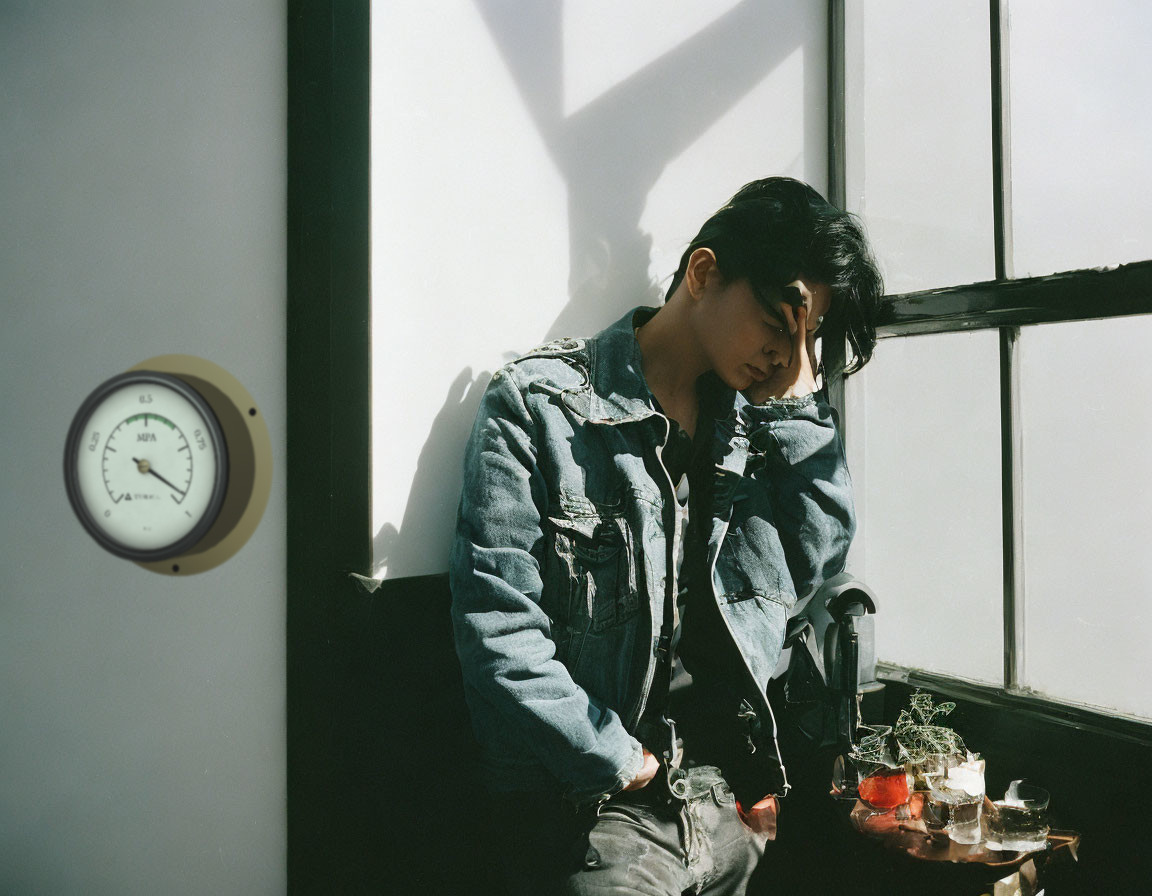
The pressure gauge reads 0.95 MPa
